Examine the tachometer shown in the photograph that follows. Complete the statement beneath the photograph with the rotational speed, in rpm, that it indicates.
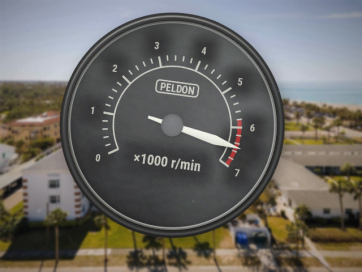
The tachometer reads 6500 rpm
